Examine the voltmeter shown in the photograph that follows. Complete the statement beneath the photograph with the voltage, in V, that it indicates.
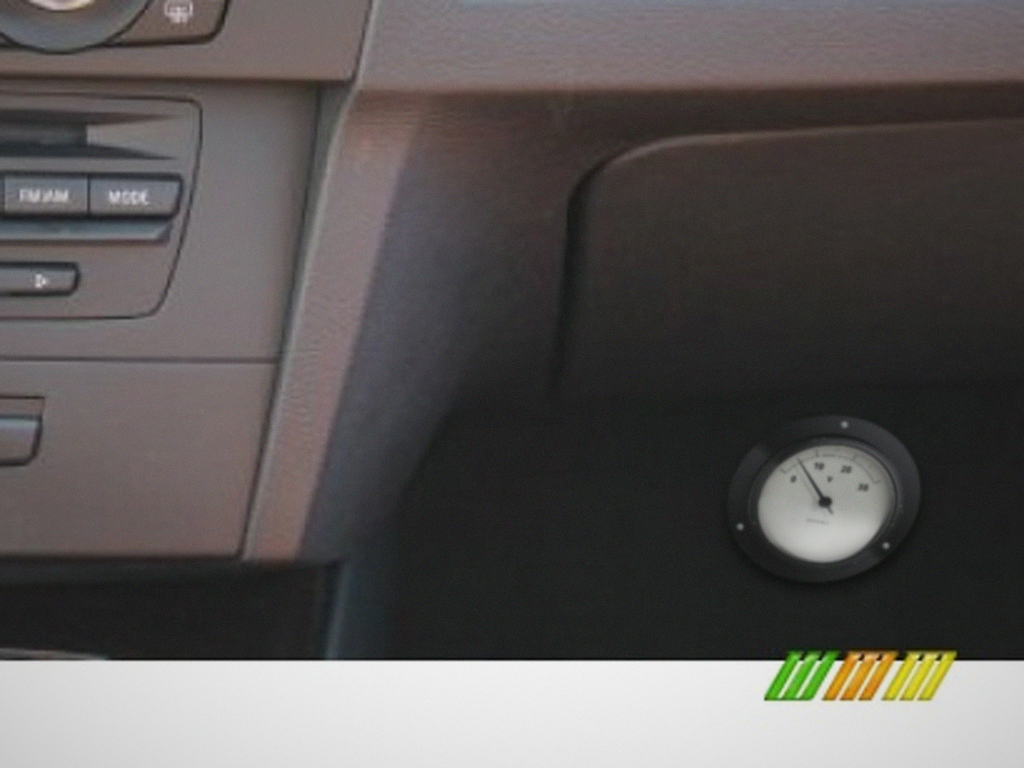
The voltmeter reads 5 V
